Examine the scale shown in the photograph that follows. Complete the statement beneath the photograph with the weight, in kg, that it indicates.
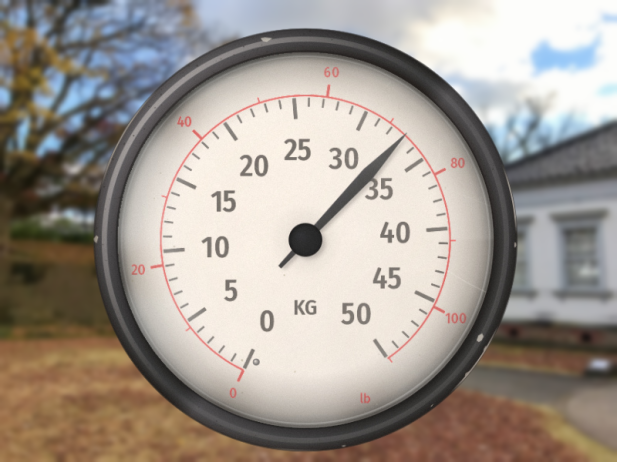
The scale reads 33 kg
